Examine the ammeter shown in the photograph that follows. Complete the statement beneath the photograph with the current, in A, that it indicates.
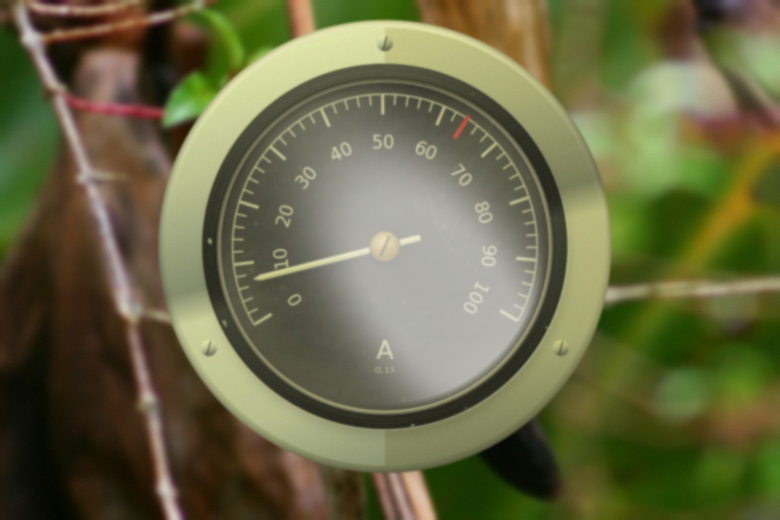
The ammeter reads 7 A
